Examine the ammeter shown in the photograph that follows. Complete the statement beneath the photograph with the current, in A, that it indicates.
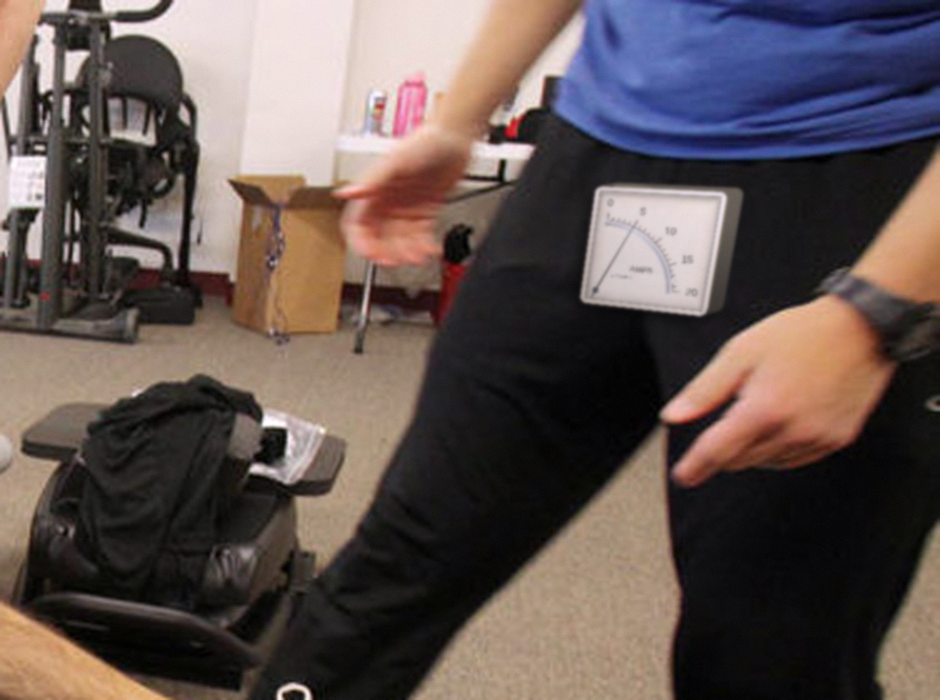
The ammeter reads 5 A
